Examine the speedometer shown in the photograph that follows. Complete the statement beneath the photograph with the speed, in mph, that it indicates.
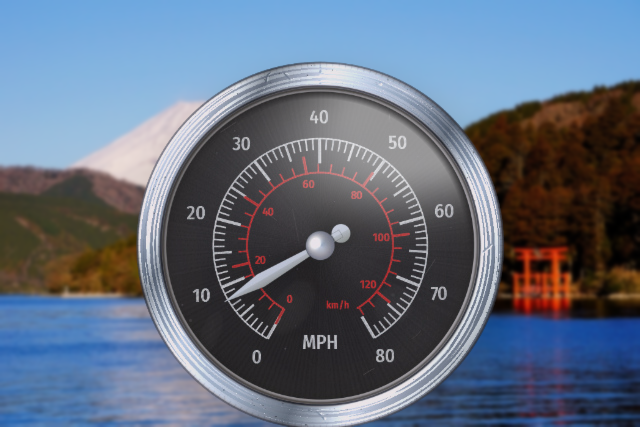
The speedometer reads 8 mph
